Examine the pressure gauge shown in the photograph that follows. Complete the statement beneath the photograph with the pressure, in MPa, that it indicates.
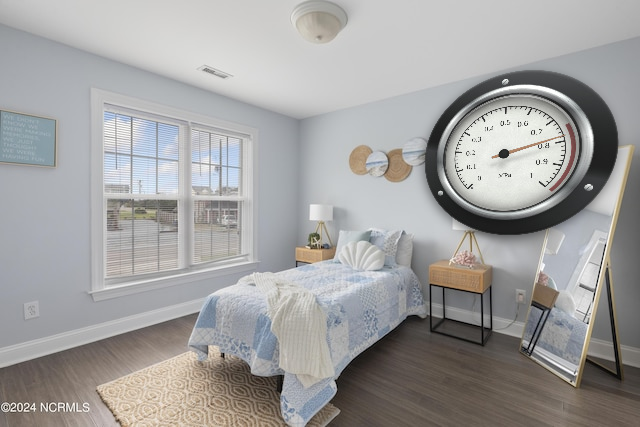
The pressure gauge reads 0.78 MPa
